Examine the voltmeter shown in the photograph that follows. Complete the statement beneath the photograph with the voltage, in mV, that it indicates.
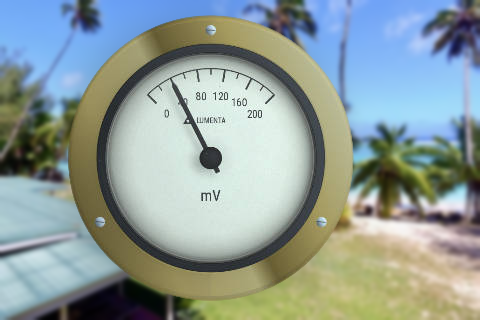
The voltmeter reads 40 mV
